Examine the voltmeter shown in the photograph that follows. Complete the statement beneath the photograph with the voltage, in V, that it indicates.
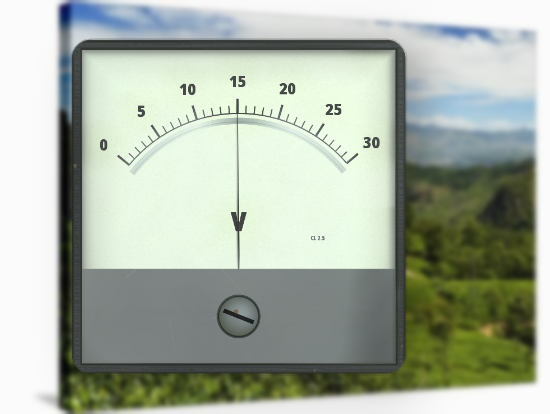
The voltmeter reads 15 V
